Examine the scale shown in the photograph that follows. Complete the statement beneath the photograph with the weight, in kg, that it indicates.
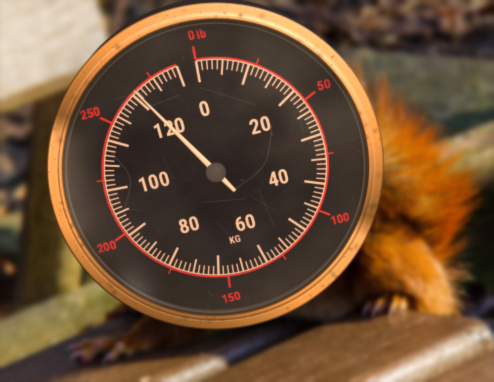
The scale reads 121 kg
